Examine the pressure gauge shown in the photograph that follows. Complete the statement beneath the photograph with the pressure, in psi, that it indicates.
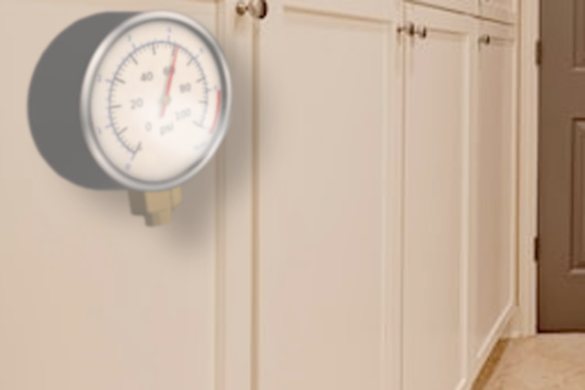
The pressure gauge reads 60 psi
